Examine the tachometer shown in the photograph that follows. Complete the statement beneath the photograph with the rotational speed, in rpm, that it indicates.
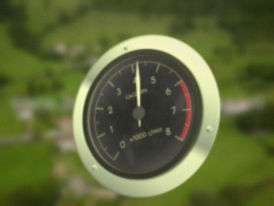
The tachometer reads 4250 rpm
